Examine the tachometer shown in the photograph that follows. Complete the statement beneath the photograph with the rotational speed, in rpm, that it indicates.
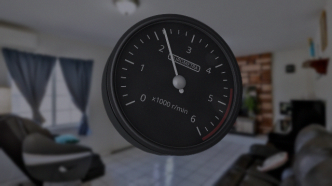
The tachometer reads 2200 rpm
